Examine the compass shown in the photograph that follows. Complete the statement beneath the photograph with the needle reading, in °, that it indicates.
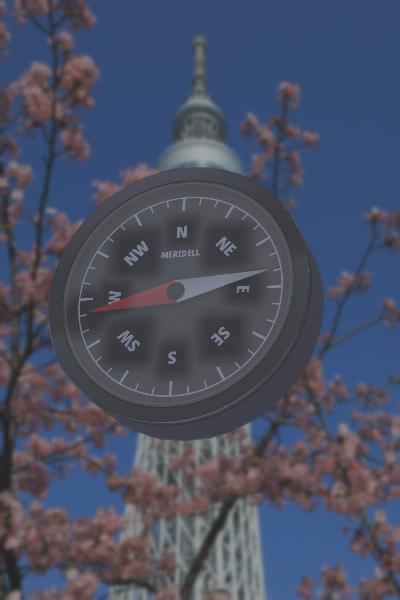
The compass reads 260 °
